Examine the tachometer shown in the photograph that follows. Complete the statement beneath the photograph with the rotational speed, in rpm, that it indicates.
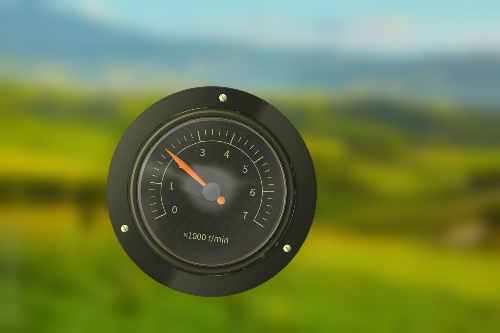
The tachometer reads 2000 rpm
